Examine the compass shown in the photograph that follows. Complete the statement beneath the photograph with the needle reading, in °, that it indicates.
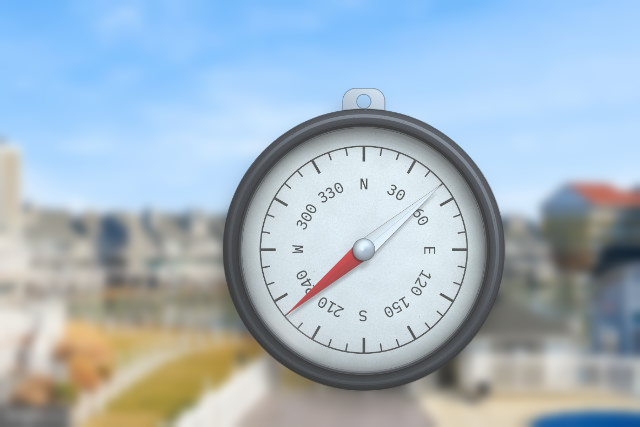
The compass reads 230 °
